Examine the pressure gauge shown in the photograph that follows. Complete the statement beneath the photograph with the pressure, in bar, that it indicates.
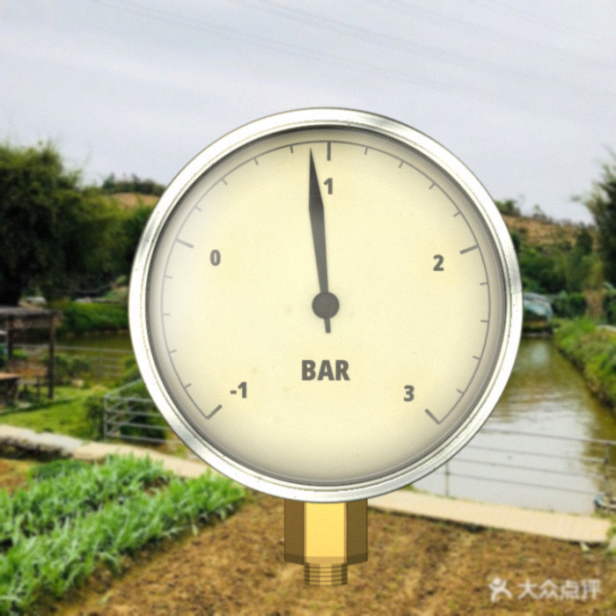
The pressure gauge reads 0.9 bar
